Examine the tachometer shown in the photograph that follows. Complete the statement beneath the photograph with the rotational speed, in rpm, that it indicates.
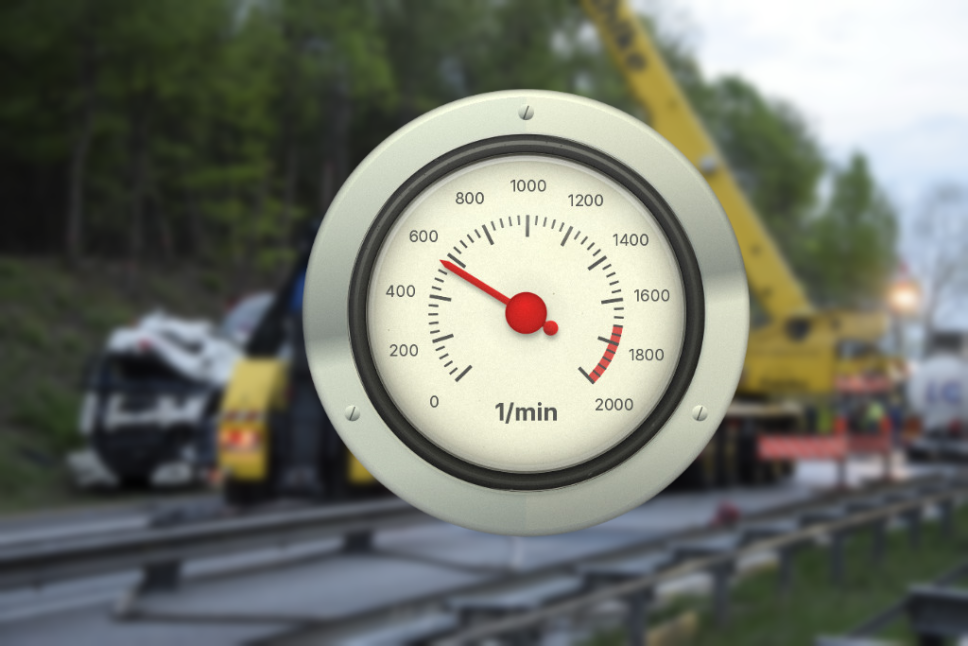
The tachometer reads 560 rpm
